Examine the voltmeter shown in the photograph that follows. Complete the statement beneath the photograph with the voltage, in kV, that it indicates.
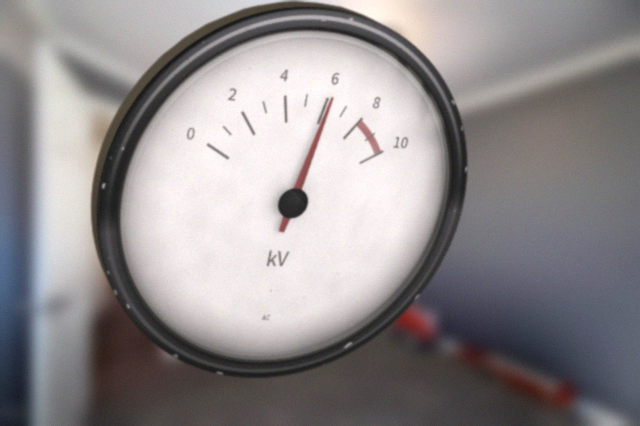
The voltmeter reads 6 kV
